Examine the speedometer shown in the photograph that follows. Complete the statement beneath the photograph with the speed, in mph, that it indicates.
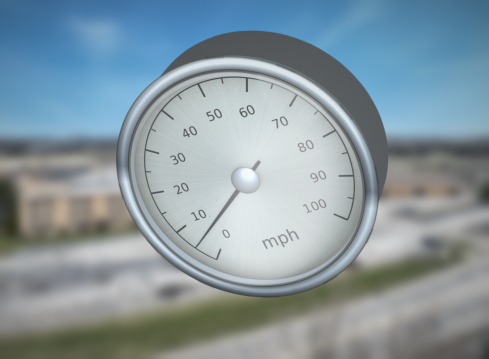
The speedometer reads 5 mph
